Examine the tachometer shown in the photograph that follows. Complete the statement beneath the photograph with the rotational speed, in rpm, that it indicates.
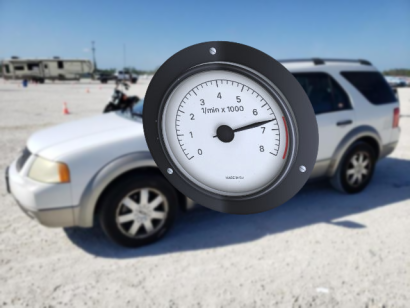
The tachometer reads 6600 rpm
